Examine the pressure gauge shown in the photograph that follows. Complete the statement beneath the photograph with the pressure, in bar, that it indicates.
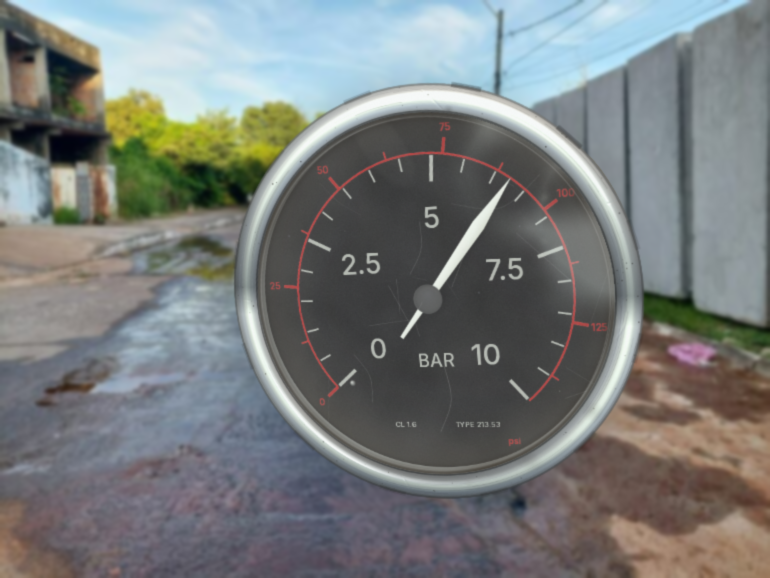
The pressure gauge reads 6.25 bar
